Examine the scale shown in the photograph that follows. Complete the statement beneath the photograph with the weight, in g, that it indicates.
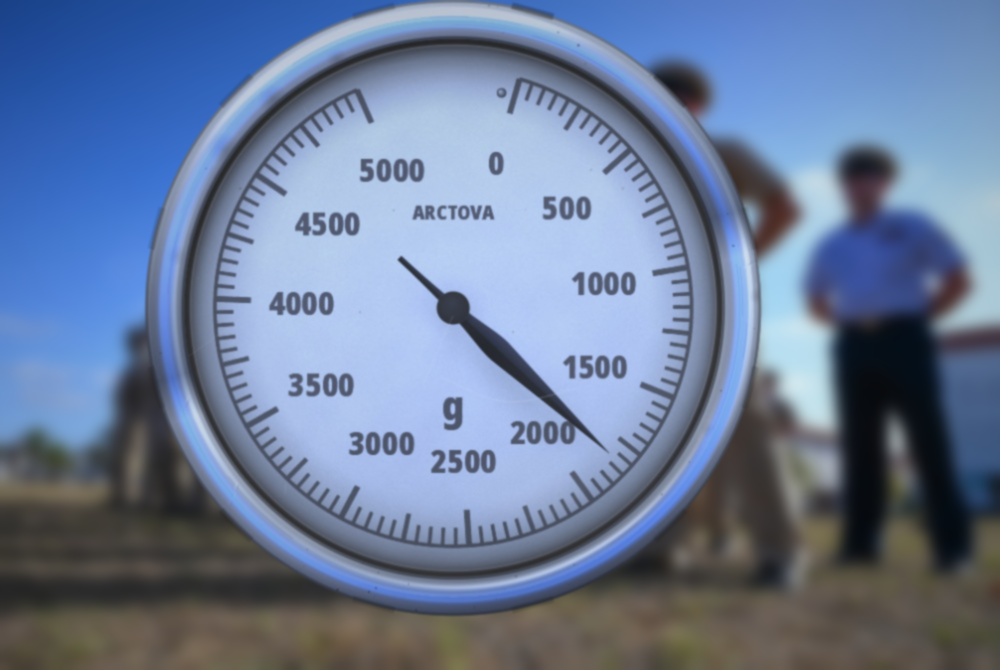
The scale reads 1825 g
